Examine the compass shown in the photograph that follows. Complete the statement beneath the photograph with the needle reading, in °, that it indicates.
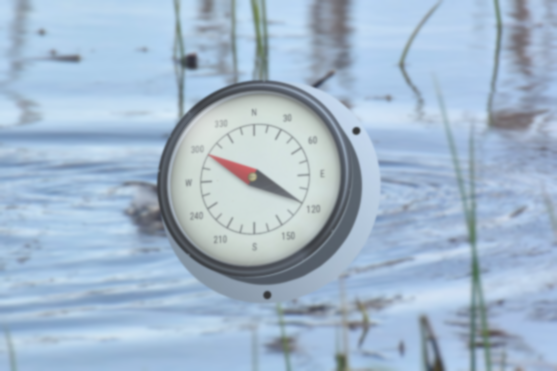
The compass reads 300 °
